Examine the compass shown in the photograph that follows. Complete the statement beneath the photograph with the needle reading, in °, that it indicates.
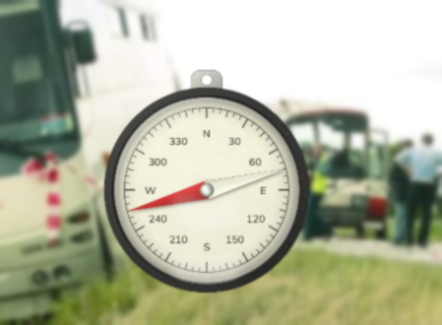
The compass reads 255 °
